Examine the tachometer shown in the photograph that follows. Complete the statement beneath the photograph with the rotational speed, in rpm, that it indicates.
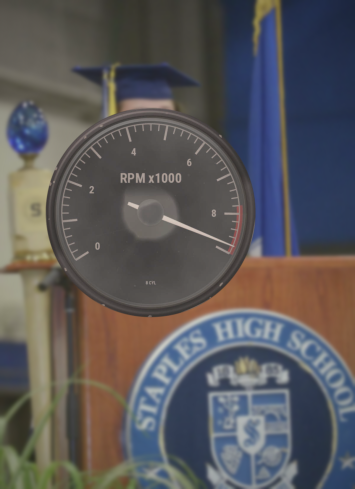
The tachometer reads 8800 rpm
